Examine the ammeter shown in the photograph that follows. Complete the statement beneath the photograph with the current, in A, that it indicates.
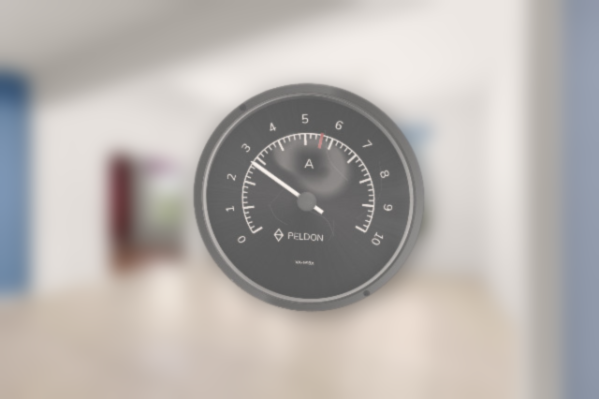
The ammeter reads 2.8 A
